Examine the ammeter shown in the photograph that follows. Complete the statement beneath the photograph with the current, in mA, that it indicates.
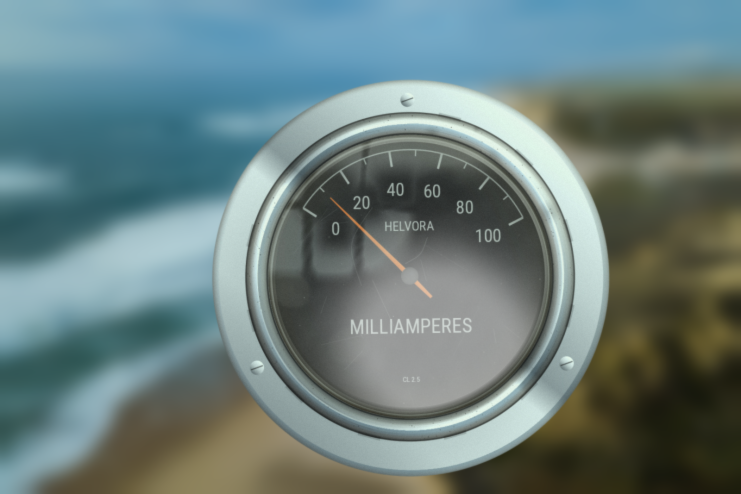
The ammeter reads 10 mA
